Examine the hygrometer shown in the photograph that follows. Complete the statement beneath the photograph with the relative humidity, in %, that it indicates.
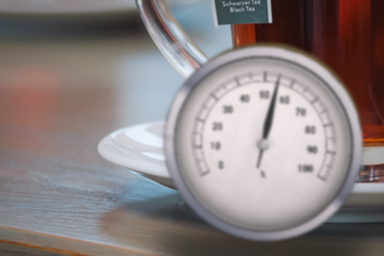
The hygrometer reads 55 %
